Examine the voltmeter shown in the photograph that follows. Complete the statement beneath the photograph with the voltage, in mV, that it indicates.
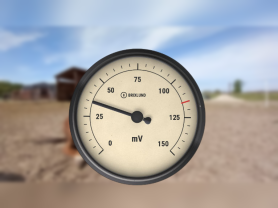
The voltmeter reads 35 mV
